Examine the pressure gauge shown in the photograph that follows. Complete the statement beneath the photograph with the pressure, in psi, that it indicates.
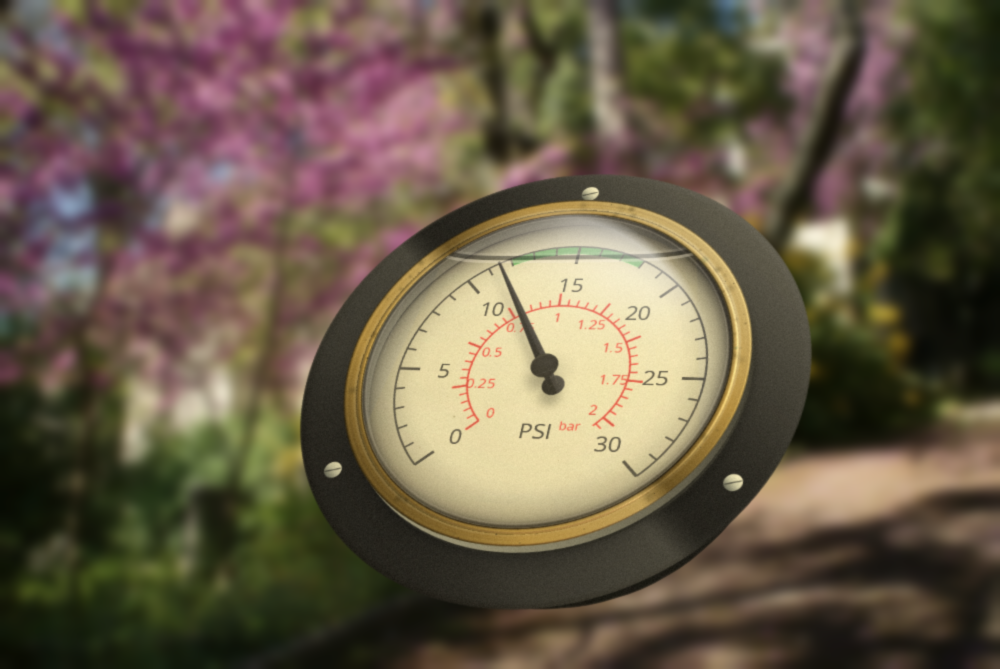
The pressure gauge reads 11.5 psi
